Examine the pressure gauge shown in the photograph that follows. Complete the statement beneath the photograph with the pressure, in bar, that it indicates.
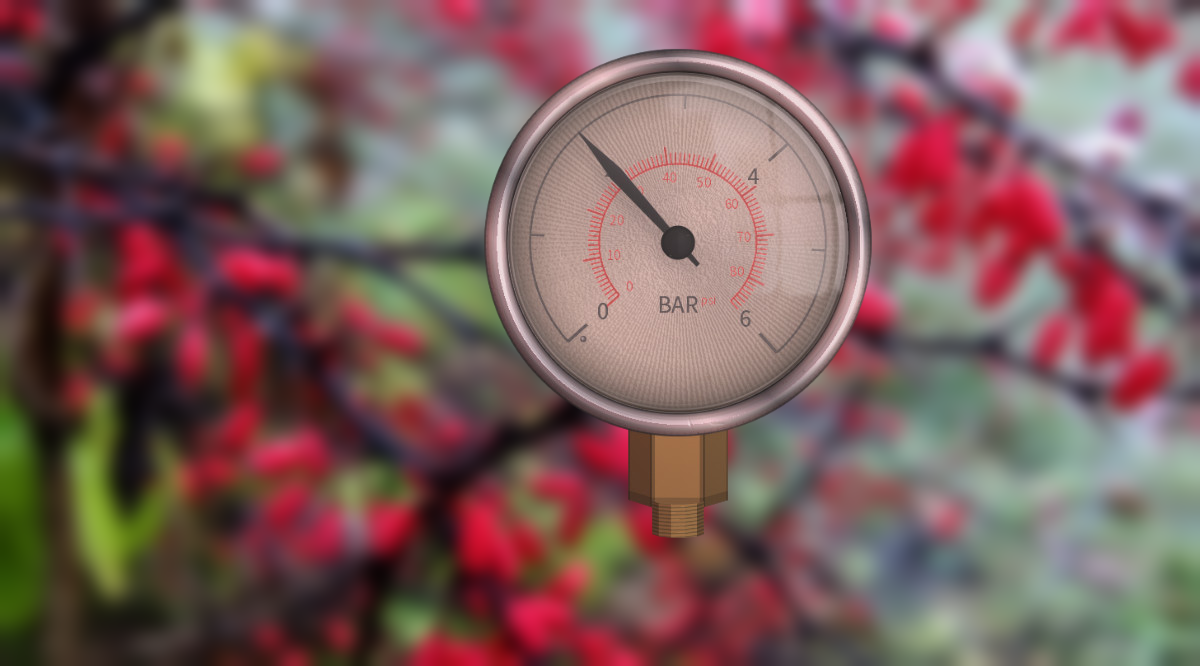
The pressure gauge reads 2 bar
